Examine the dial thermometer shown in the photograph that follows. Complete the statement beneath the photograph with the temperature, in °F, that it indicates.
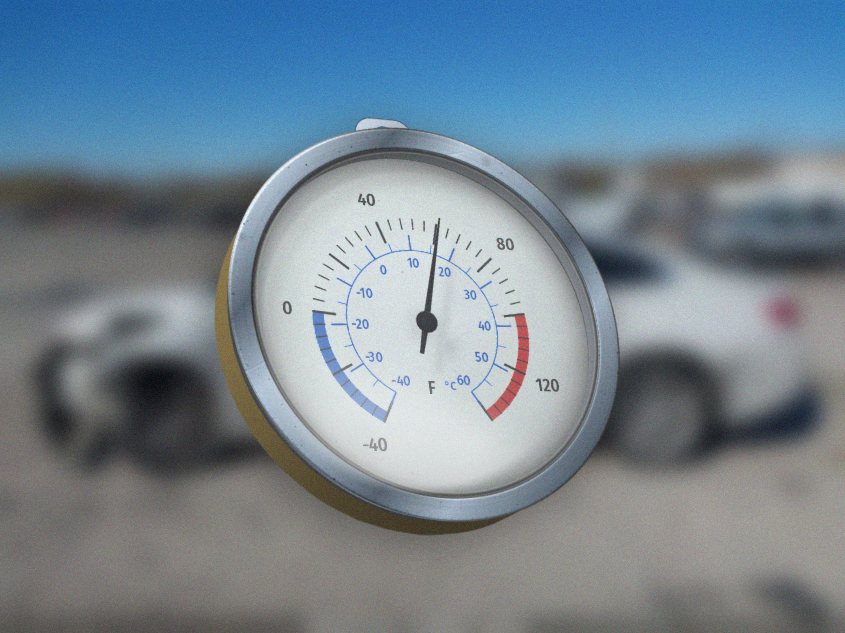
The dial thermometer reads 60 °F
